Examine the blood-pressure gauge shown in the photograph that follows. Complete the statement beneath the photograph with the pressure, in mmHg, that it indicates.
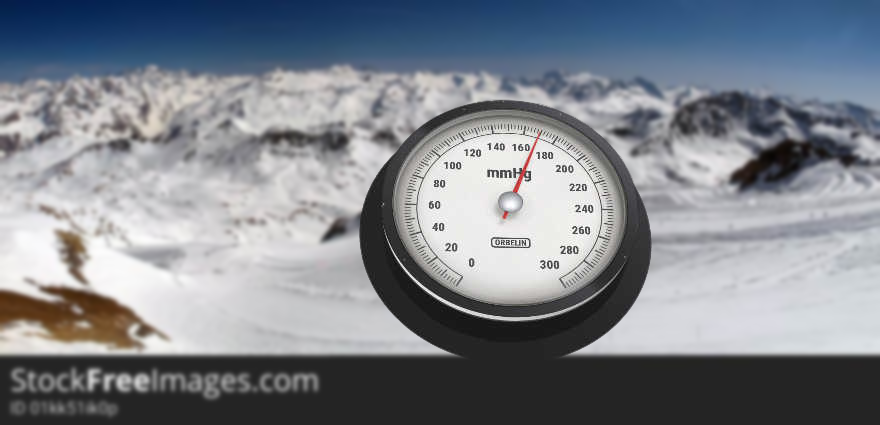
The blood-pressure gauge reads 170 mmHg
